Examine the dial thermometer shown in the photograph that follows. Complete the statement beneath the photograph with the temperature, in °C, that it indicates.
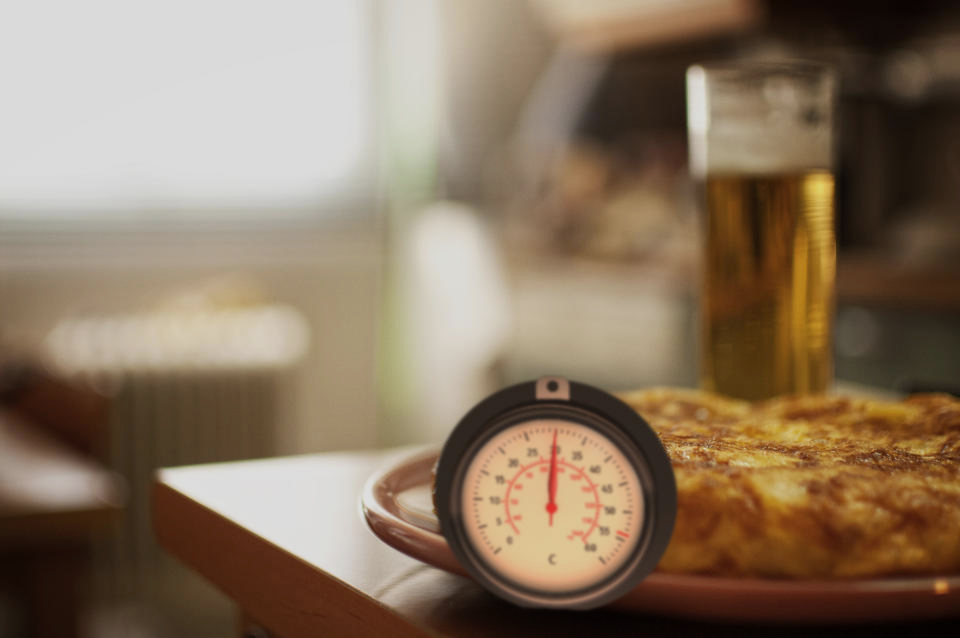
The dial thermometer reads 30 °C
